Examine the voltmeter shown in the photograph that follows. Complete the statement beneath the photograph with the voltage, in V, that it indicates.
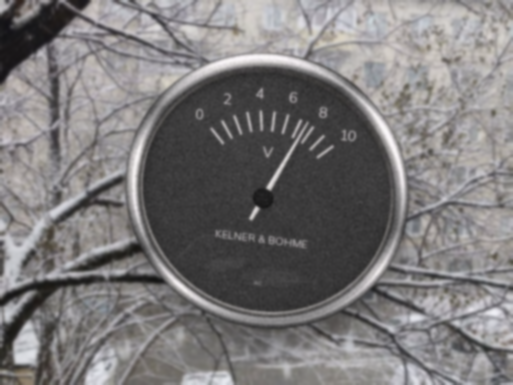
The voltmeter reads 7.5 V
